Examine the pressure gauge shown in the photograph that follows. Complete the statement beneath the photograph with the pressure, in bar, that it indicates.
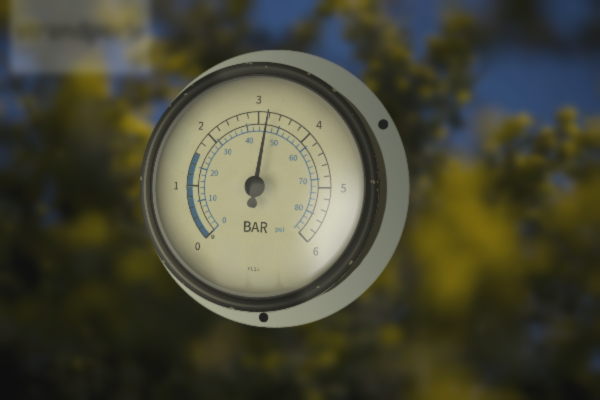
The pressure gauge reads 3.2 bar
